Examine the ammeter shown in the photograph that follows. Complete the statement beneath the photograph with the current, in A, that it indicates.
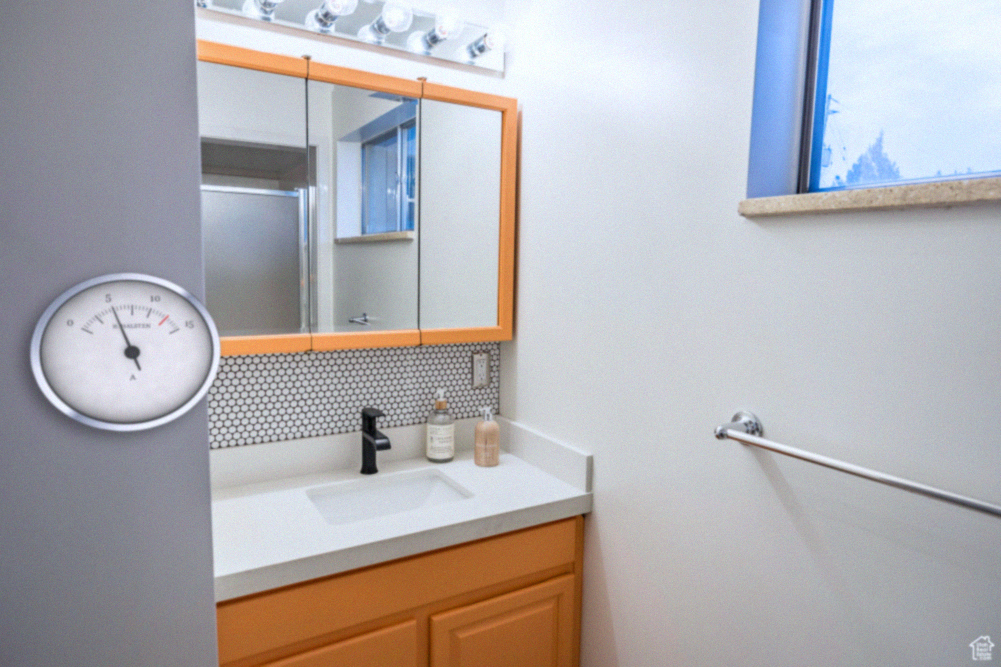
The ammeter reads 5 A
